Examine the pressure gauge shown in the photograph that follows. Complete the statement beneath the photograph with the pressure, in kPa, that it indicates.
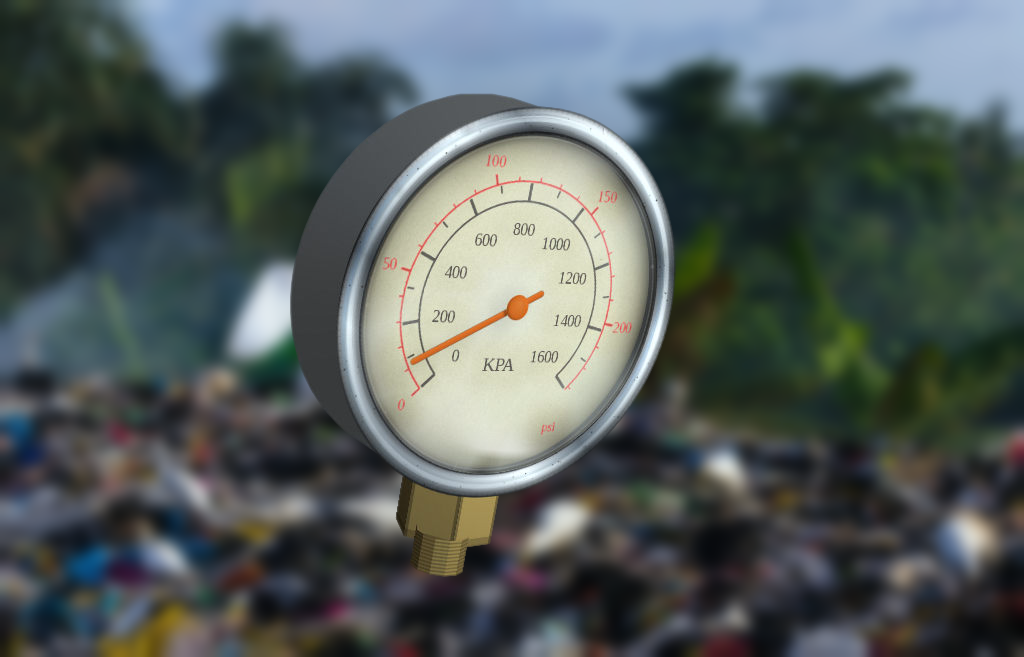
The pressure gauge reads 100 kPa
